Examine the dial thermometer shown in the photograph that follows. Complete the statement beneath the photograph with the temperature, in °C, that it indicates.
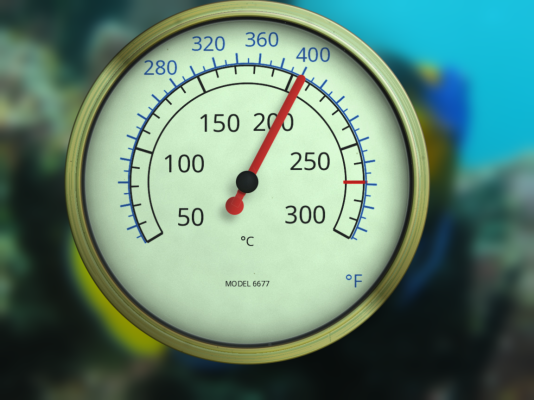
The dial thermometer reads 205 °C
